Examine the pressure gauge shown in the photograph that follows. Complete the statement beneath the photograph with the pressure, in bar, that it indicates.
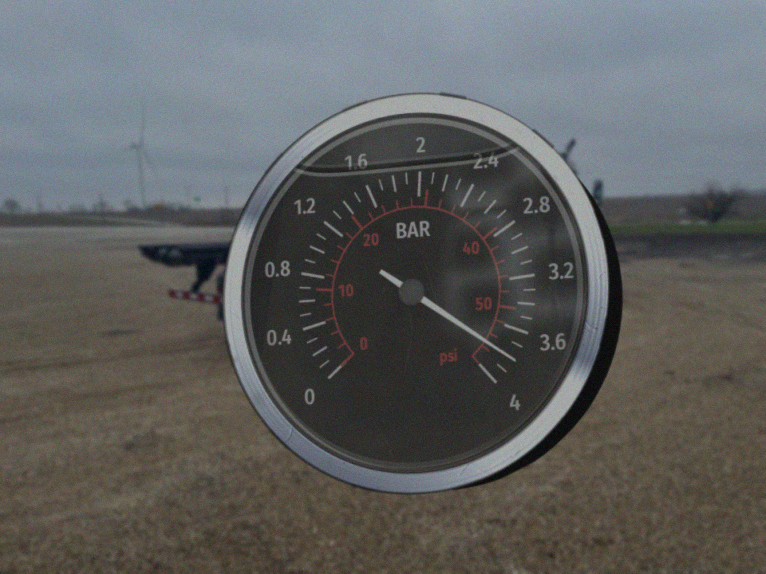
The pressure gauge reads 3.8 bar
